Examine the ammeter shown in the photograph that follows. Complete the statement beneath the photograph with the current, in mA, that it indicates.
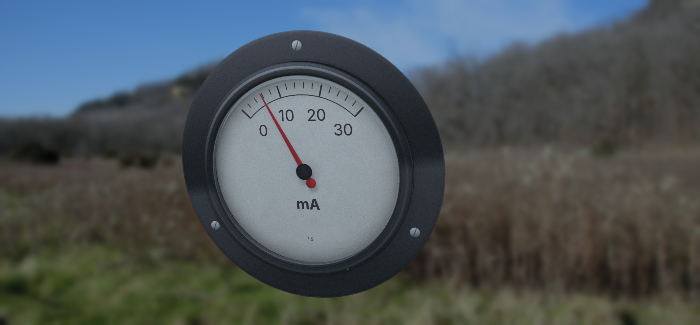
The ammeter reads 6 mA
